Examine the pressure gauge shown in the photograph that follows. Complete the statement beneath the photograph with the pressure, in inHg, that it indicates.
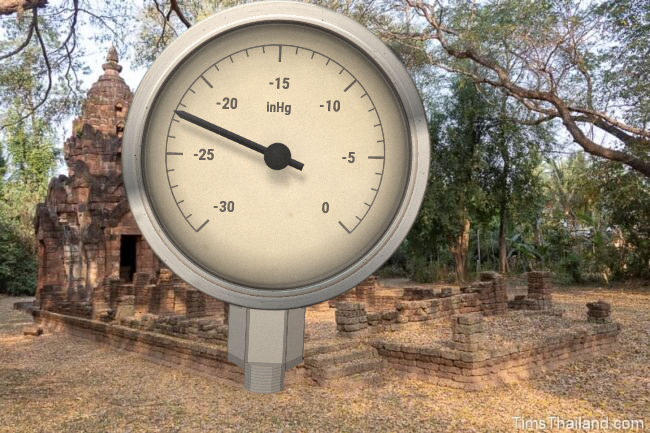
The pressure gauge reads -22.5 inHg
